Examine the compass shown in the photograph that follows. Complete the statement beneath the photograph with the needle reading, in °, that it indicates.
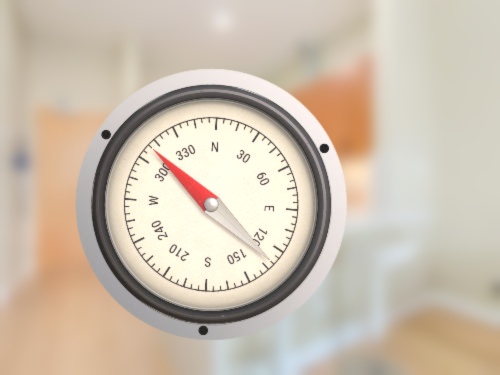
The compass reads 310 °
